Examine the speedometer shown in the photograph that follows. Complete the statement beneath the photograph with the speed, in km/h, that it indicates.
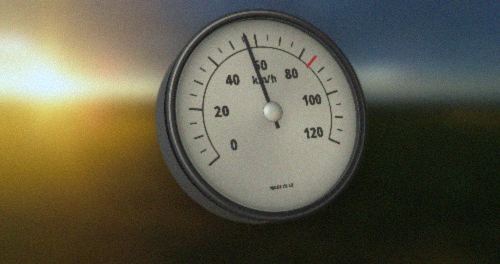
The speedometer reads 55 km/h
